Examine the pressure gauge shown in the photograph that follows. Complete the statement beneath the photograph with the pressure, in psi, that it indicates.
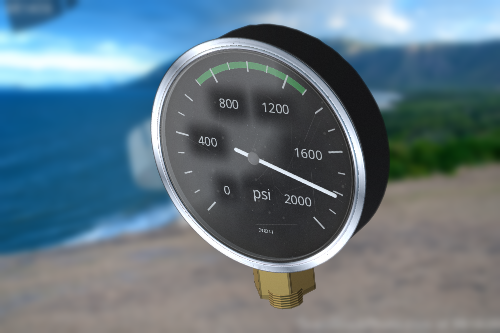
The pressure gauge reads 1800 psi
